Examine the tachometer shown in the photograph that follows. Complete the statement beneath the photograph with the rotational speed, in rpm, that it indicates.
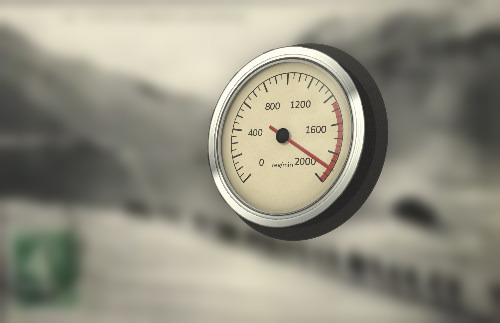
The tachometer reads 1900 rpm
